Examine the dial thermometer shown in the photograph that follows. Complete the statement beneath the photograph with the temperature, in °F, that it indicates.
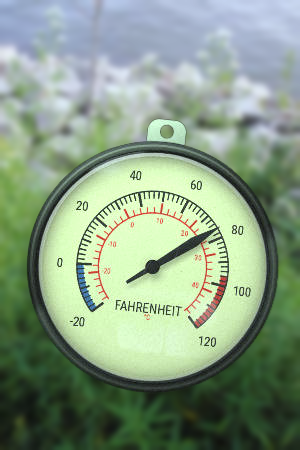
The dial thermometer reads 76 °F
